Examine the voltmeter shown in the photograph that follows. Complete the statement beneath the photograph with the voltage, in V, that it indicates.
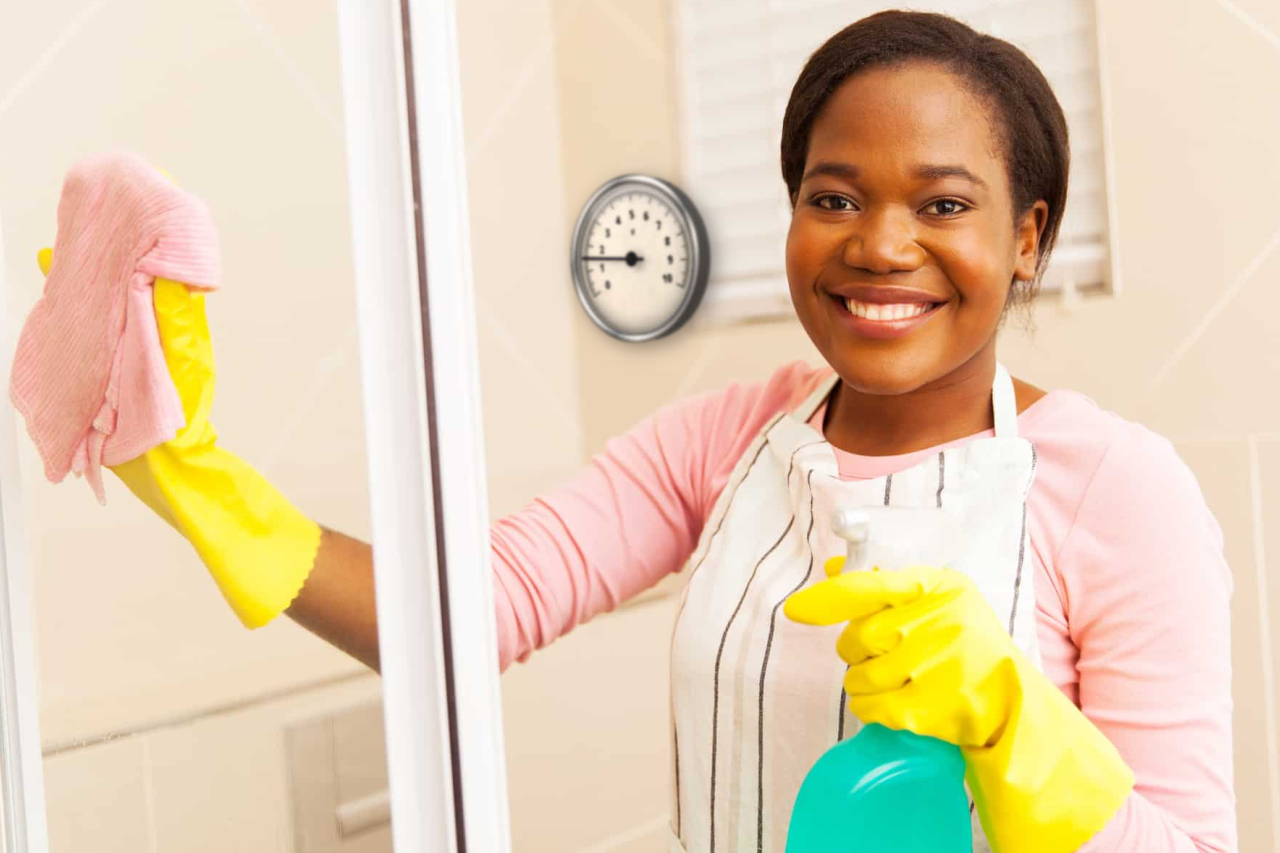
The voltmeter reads 1.5 V
